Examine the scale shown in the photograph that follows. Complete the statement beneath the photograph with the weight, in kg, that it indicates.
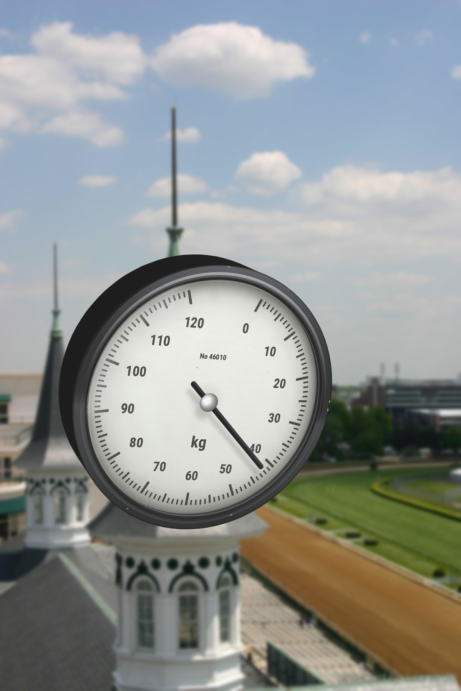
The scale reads 42 kg
